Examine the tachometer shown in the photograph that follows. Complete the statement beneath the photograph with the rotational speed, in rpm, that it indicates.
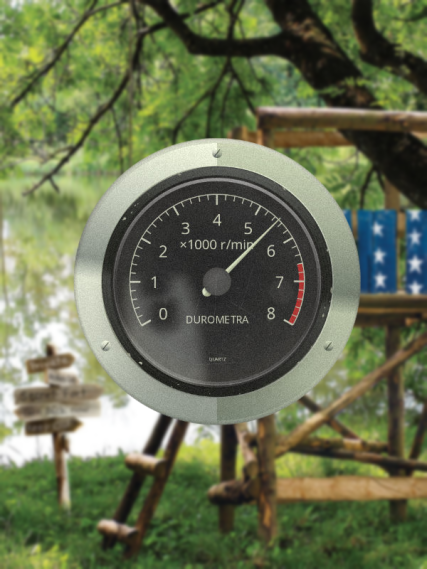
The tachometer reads 5500 rpm
